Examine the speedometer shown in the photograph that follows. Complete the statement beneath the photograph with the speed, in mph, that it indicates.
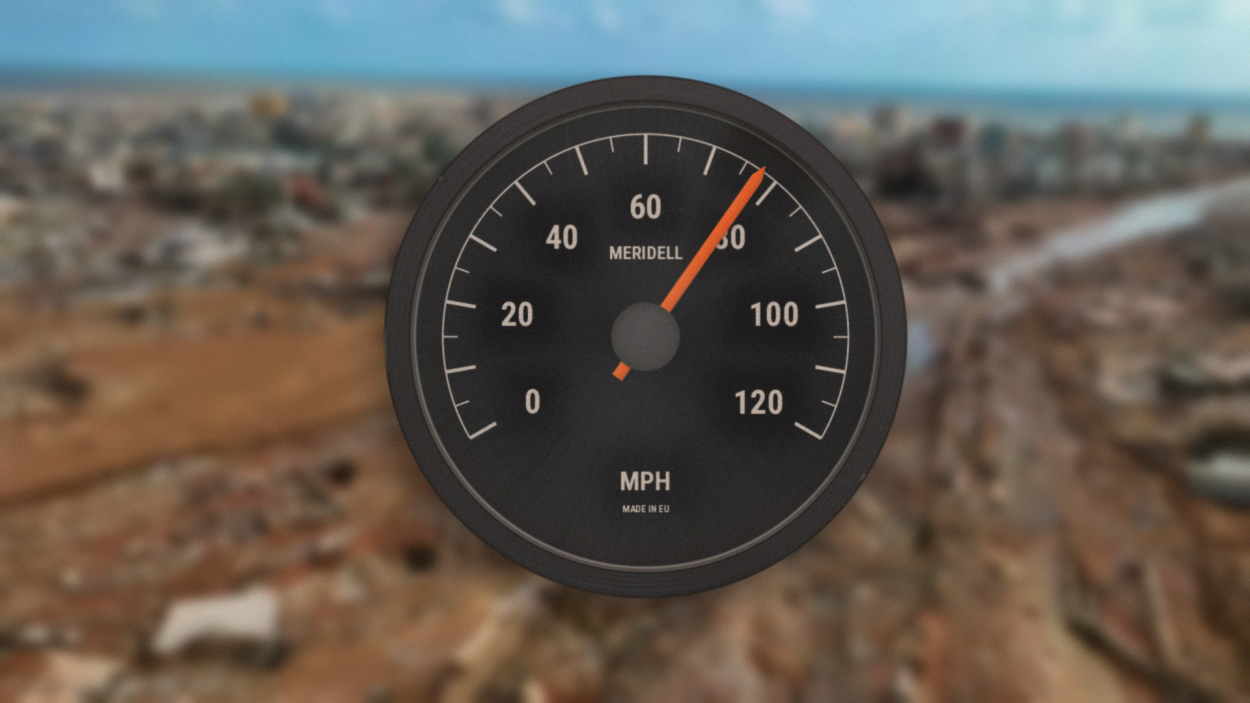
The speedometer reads 77.5 mph
